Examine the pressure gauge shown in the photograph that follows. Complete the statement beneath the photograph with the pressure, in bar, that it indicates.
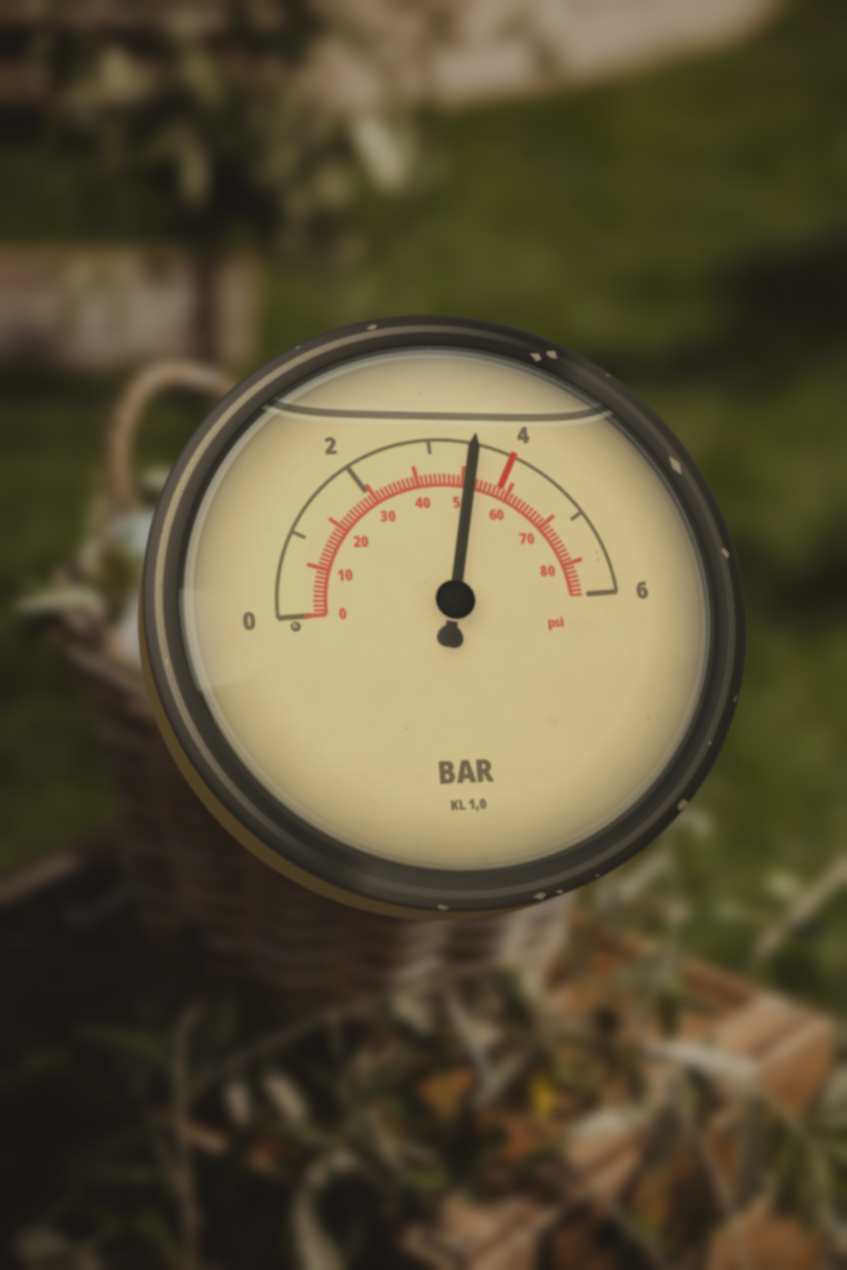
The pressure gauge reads 3.5 bar
